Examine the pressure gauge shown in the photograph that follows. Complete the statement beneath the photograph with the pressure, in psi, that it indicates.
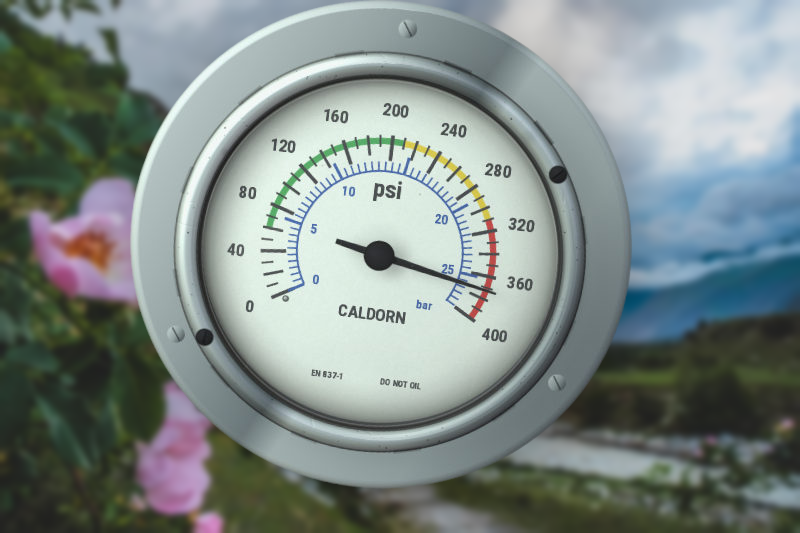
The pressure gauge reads 370 psi
